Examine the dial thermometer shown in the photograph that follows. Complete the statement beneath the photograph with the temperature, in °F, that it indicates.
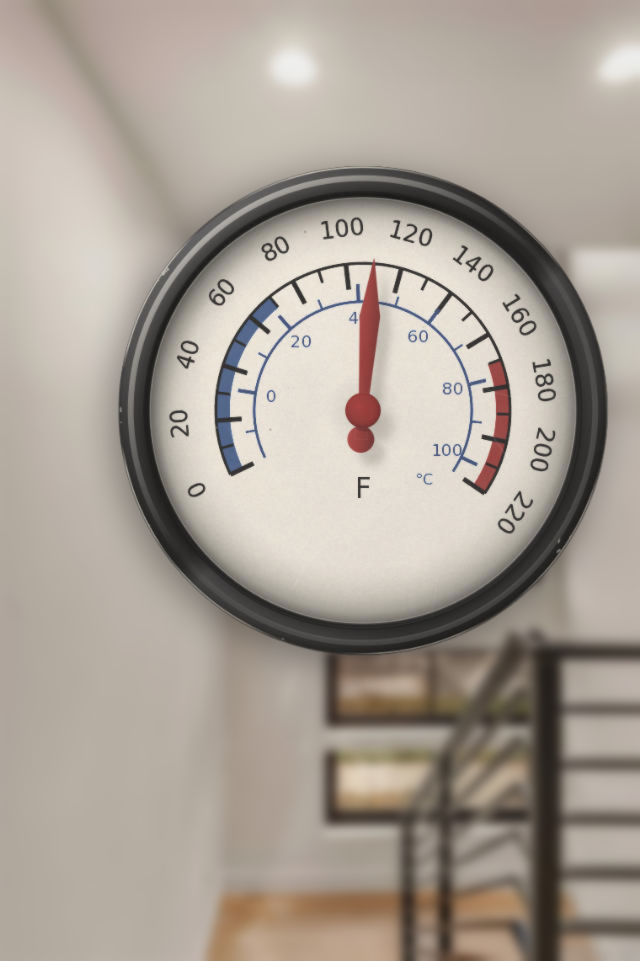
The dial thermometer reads 110 °F
